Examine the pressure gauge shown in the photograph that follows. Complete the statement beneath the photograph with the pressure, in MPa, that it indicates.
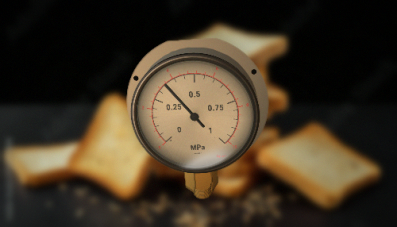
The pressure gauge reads 0.35 MPa
